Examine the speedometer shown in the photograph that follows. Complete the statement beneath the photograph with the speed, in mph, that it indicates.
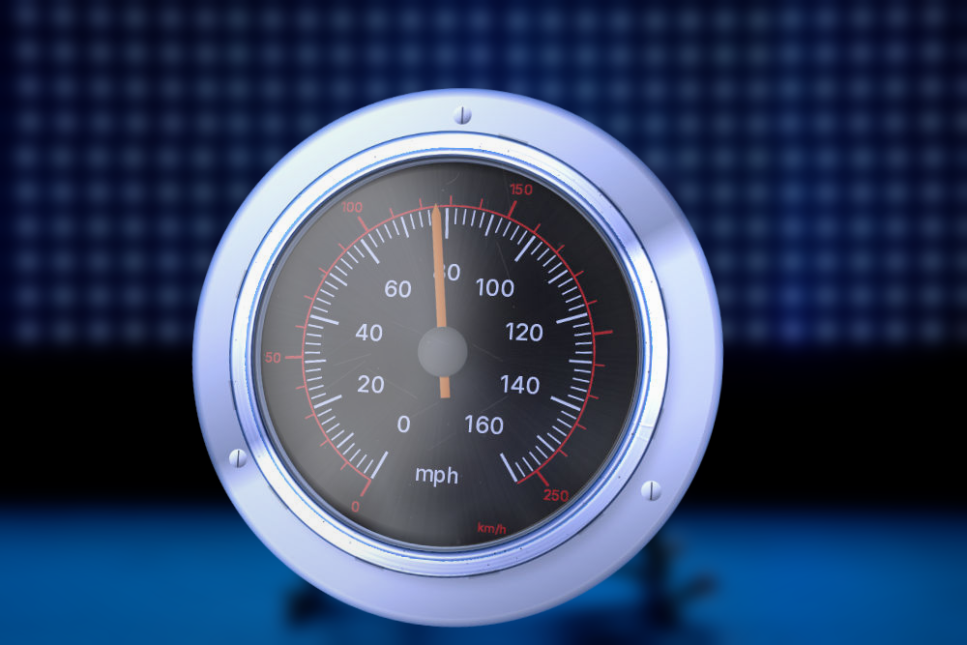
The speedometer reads 78 mph
